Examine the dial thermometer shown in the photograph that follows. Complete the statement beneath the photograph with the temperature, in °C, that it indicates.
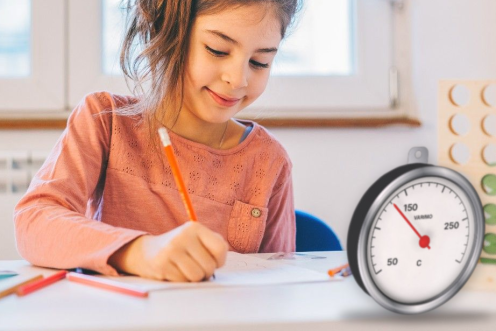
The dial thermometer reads 130 °C
